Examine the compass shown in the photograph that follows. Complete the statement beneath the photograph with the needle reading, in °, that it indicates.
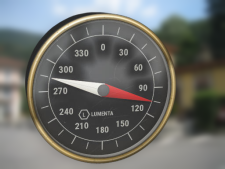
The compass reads 105 °
